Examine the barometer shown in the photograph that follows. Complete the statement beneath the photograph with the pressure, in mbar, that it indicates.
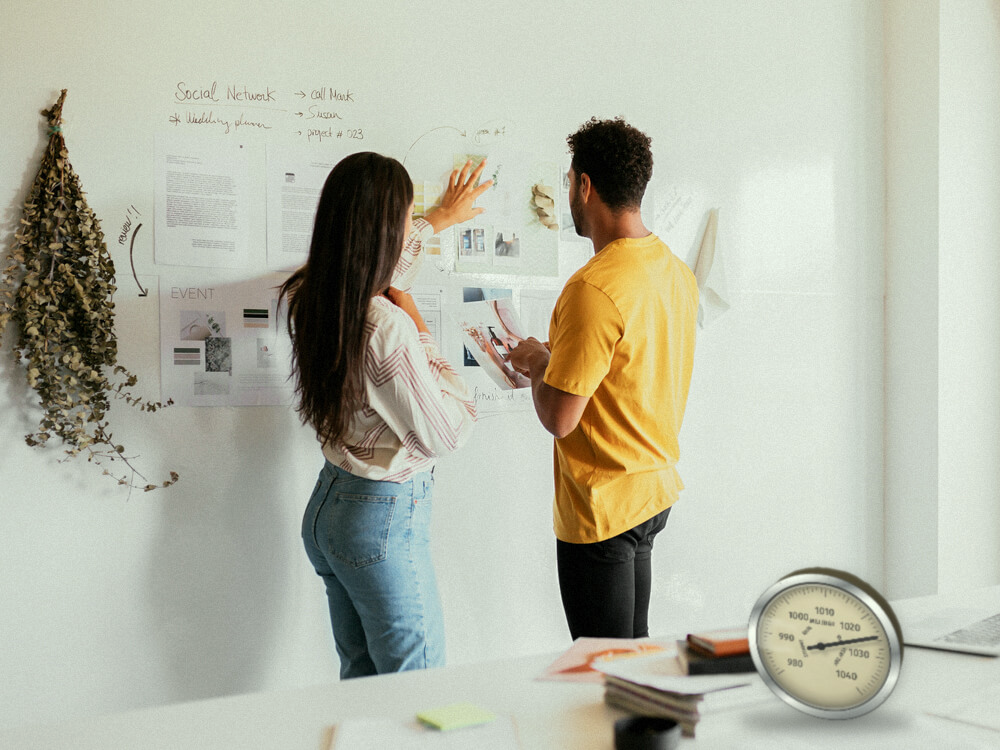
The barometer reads 1025 mbar
